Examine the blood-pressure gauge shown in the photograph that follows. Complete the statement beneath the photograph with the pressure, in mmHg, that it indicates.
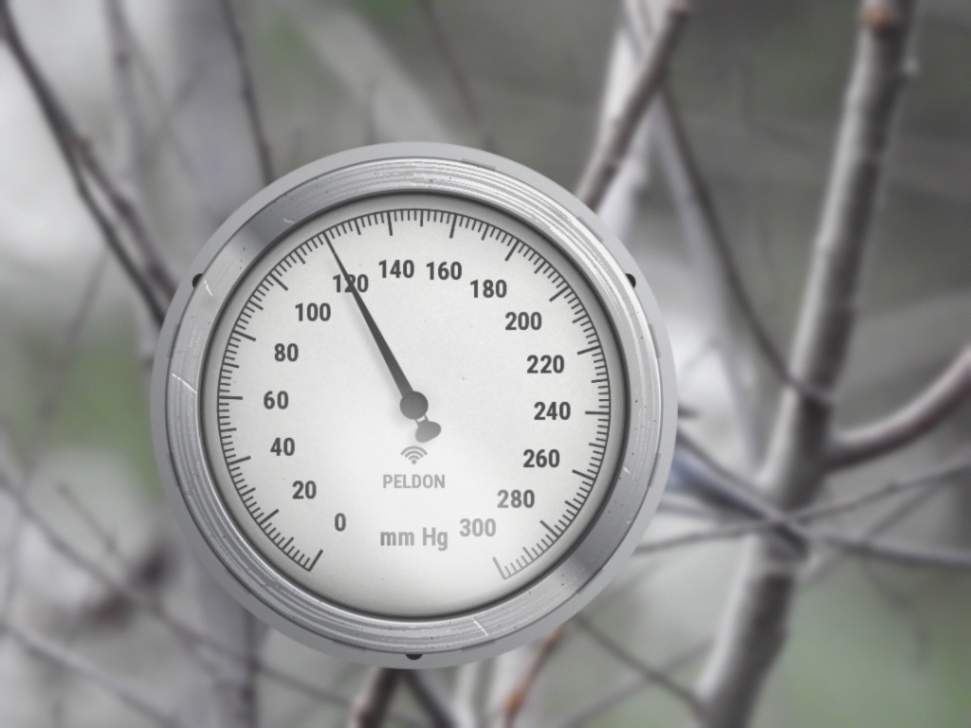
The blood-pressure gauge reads 120 mmHg
